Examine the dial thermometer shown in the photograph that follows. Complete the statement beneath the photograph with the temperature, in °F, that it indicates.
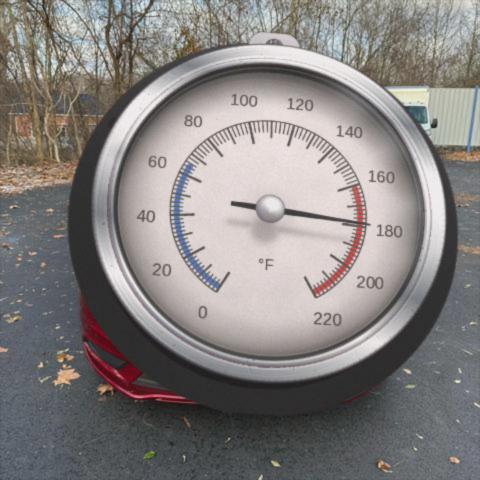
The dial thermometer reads 180 °F
